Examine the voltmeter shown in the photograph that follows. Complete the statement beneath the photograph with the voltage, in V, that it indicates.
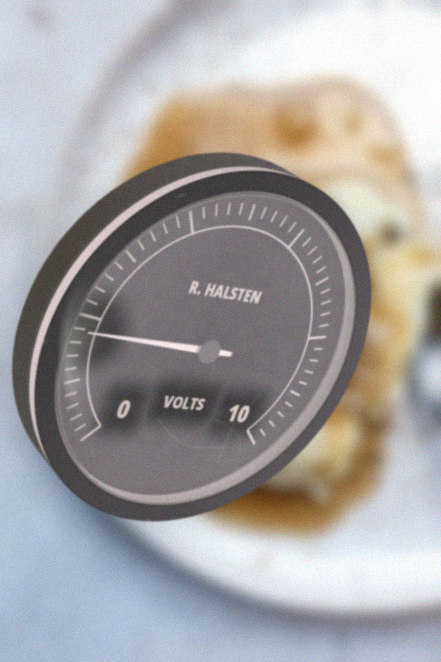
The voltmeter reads 1.8 V
